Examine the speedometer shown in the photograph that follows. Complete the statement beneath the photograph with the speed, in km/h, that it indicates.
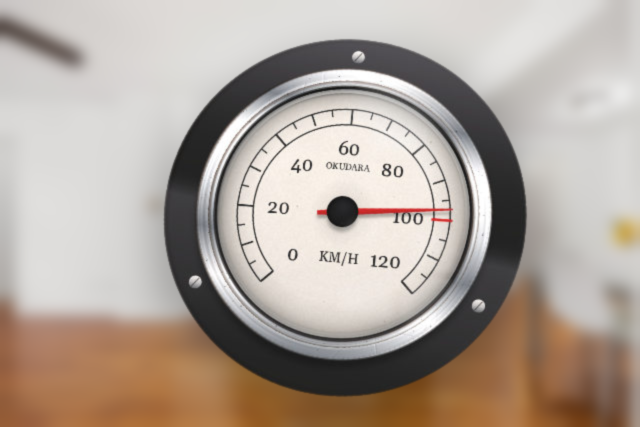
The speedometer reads 97.5 km/h
